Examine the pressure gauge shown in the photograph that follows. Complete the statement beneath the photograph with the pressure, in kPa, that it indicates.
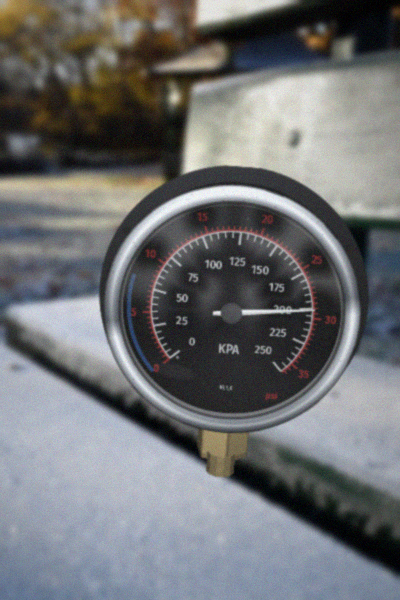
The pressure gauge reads 200 kPa
